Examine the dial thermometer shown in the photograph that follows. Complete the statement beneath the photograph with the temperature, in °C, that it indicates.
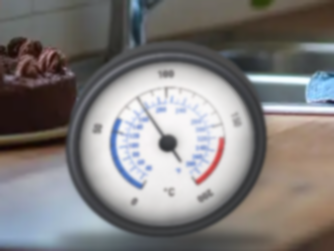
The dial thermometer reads 80 °C
